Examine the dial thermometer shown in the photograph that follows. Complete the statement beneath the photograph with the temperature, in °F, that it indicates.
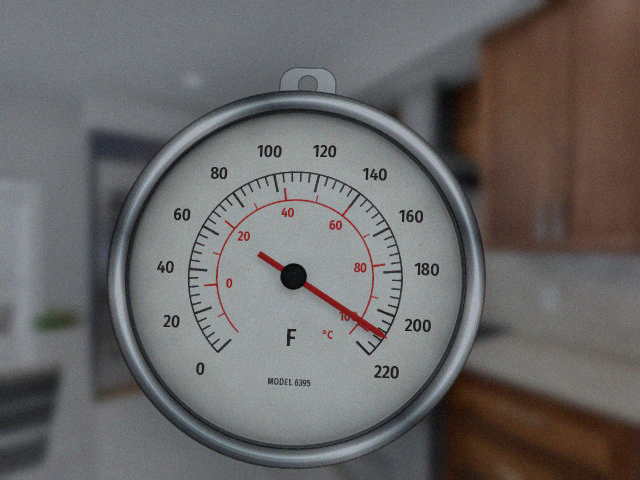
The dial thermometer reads 210 °F
